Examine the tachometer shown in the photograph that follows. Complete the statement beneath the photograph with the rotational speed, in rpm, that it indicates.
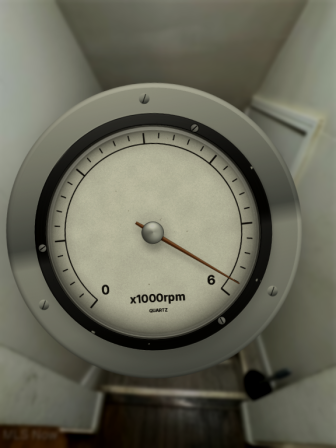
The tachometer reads 5800 rpm
